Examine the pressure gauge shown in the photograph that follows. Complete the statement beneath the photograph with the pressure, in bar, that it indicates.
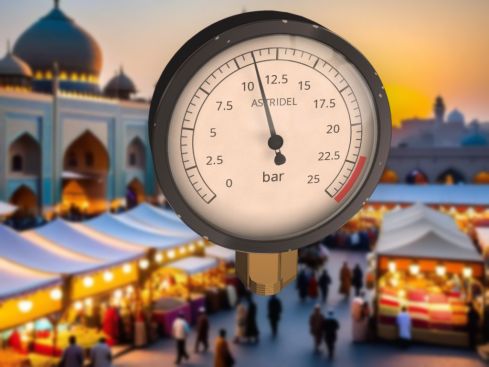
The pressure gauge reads 11 bar
